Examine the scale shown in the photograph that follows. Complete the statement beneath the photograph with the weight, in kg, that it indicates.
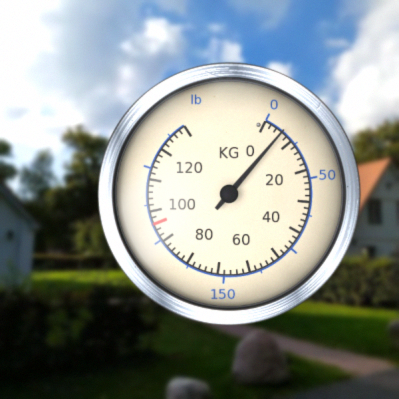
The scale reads 6 kg
